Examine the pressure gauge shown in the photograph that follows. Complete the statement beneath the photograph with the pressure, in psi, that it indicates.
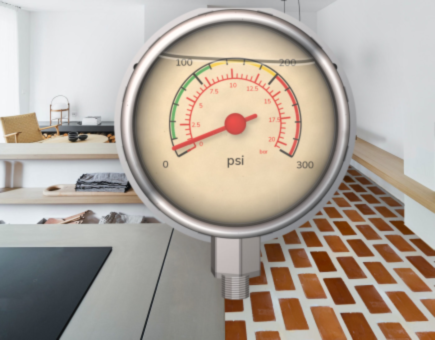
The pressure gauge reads 10 psi
